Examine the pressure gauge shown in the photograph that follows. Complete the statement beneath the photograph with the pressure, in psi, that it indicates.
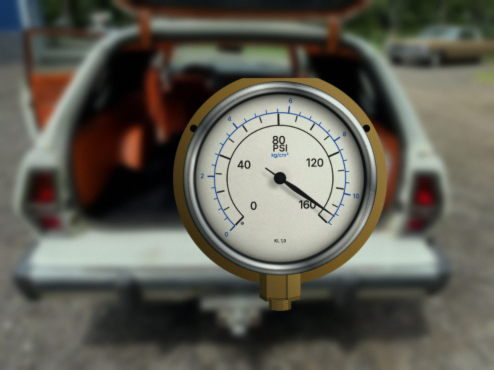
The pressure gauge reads 155 psi
